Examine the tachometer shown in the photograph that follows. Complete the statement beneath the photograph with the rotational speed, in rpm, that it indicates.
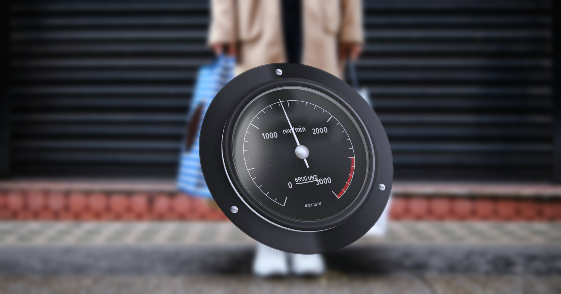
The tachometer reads 1400 rpm
